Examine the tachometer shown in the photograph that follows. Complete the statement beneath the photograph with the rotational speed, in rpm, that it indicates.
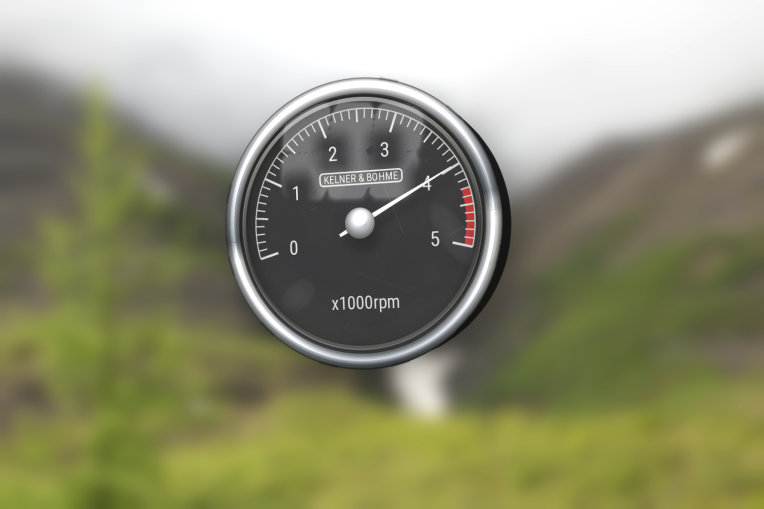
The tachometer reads 4000 rpm
